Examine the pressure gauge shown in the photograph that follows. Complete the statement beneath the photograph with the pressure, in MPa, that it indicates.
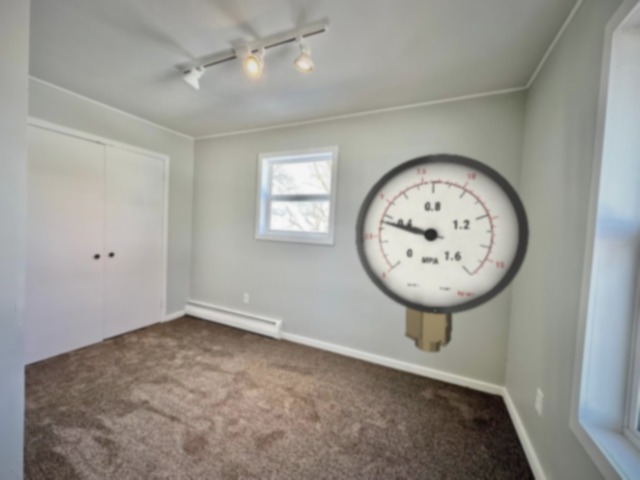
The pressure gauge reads 0.35 MPa
